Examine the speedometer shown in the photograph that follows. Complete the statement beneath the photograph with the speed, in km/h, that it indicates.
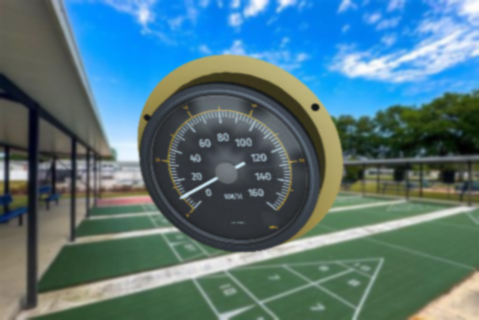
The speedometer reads 10 km/h
